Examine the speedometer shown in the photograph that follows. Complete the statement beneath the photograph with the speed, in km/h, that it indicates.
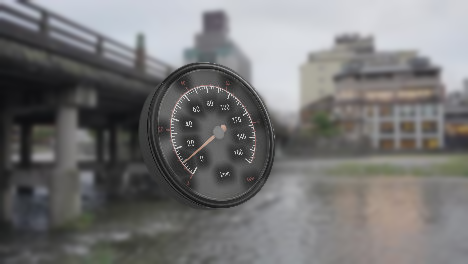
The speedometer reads 10 km/h
